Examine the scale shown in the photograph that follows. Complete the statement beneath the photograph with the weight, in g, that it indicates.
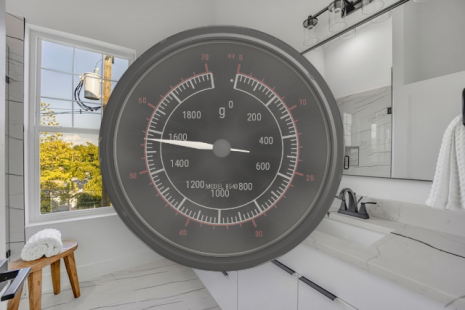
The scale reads 1560 g
